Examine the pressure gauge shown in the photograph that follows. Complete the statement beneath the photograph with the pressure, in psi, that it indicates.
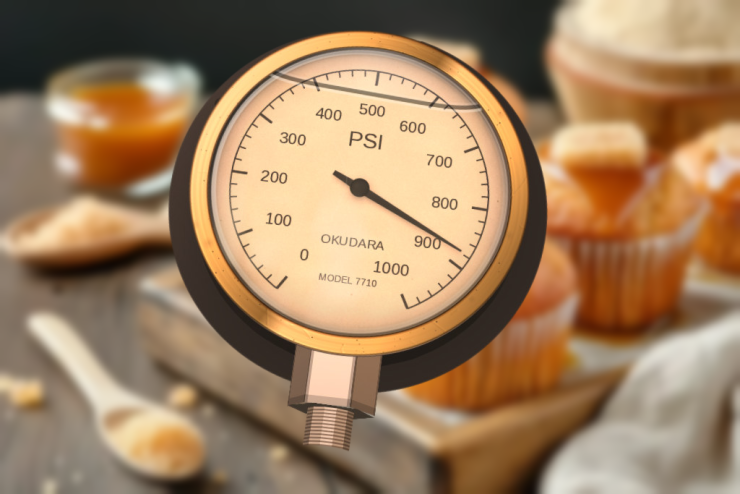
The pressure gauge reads 880 psi
